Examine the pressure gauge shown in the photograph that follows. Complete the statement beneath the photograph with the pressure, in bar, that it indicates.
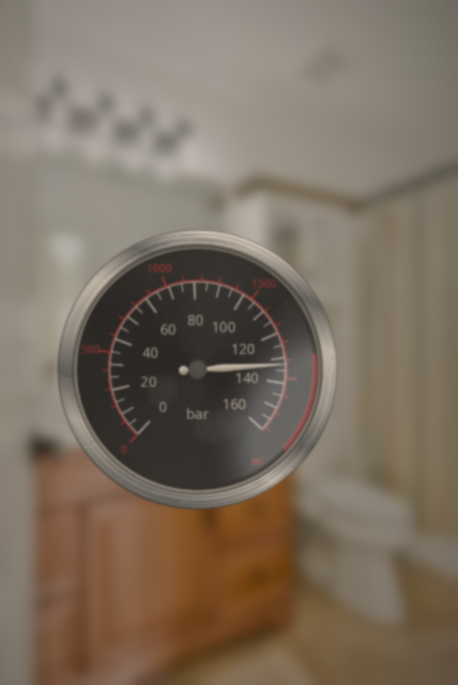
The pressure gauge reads 132.5 bar
